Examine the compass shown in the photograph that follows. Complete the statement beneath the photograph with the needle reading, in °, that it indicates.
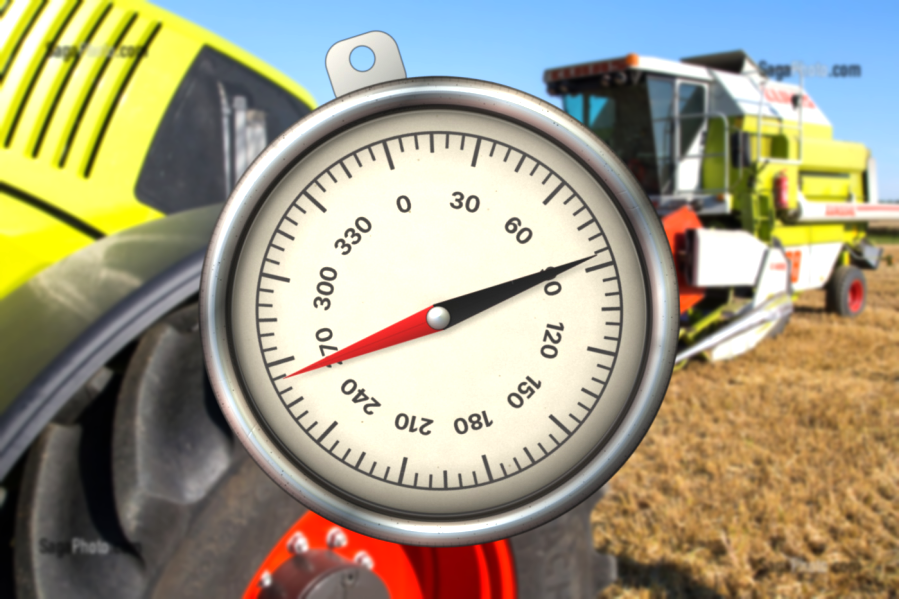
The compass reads 265 °
